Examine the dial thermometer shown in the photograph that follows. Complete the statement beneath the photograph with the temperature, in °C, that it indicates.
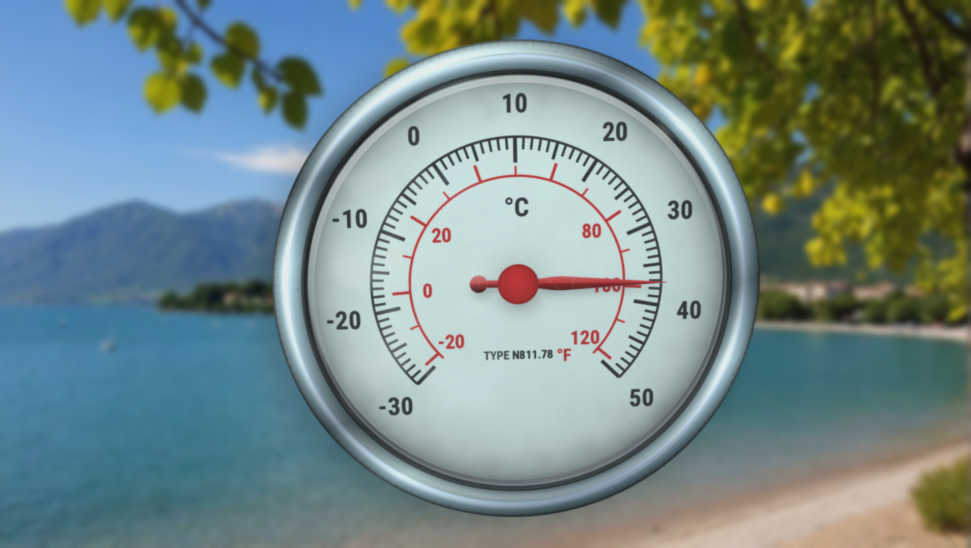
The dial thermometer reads 37 °C
